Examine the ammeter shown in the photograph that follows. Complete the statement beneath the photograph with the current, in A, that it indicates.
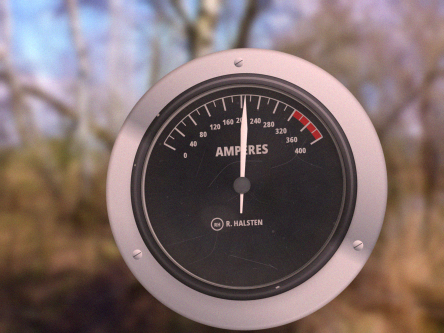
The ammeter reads 210 A
